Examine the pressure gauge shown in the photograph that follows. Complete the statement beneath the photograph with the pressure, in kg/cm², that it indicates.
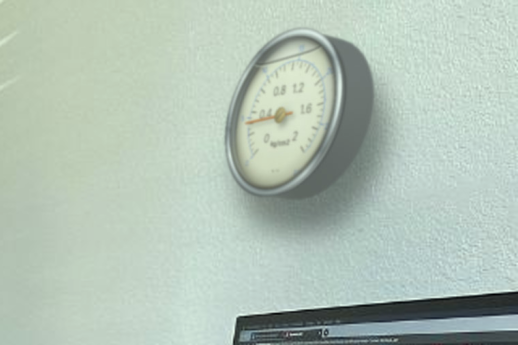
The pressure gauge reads 0.3 kg/cm²
